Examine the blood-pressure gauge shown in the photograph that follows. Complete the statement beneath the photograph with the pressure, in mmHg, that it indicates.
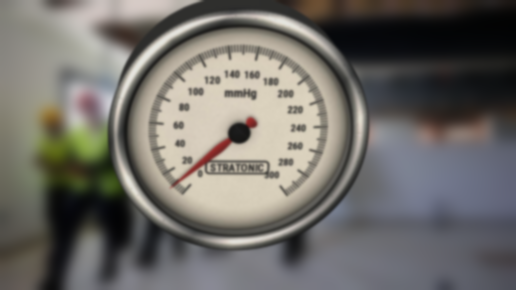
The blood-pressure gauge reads 10 mmHg
